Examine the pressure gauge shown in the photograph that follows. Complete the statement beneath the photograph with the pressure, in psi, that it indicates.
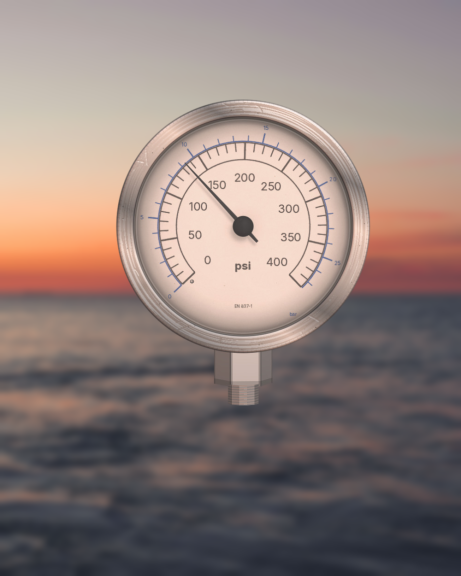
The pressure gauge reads 135 psi
